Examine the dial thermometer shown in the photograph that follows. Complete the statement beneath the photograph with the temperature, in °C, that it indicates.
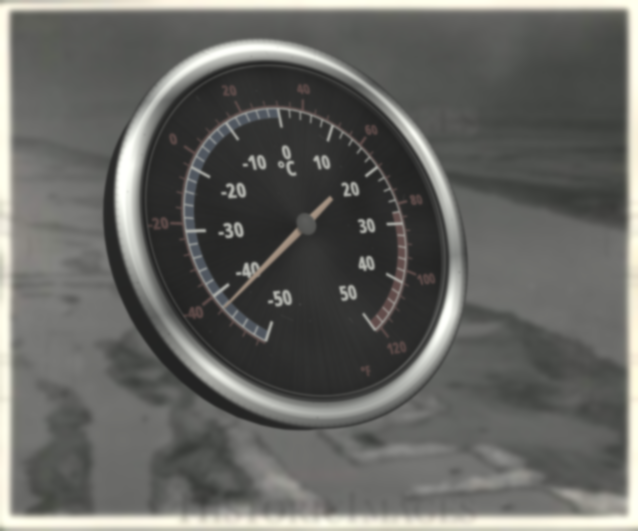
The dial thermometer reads -42 °C
